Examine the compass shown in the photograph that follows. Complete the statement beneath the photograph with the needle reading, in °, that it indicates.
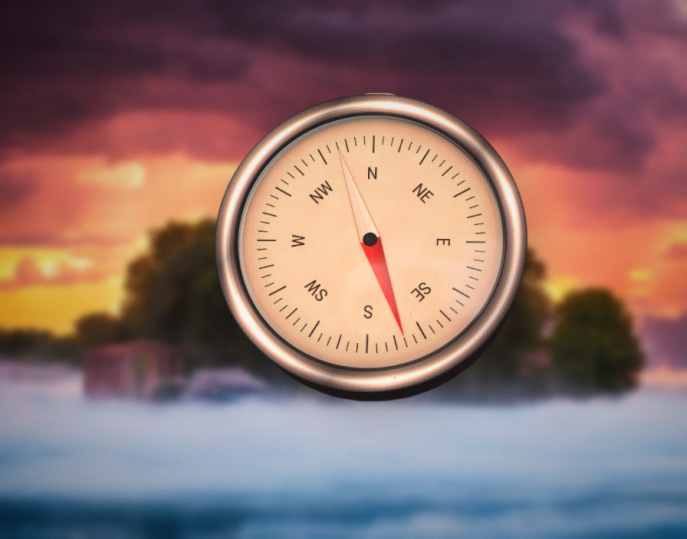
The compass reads 160 °
